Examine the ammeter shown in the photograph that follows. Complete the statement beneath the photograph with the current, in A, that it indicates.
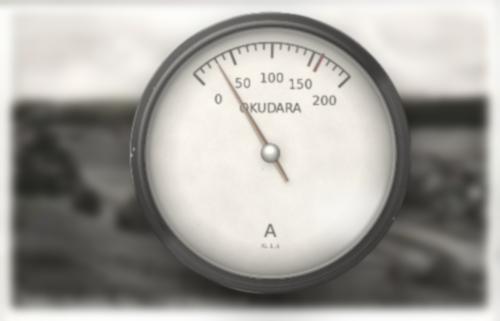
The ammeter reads 30 A
